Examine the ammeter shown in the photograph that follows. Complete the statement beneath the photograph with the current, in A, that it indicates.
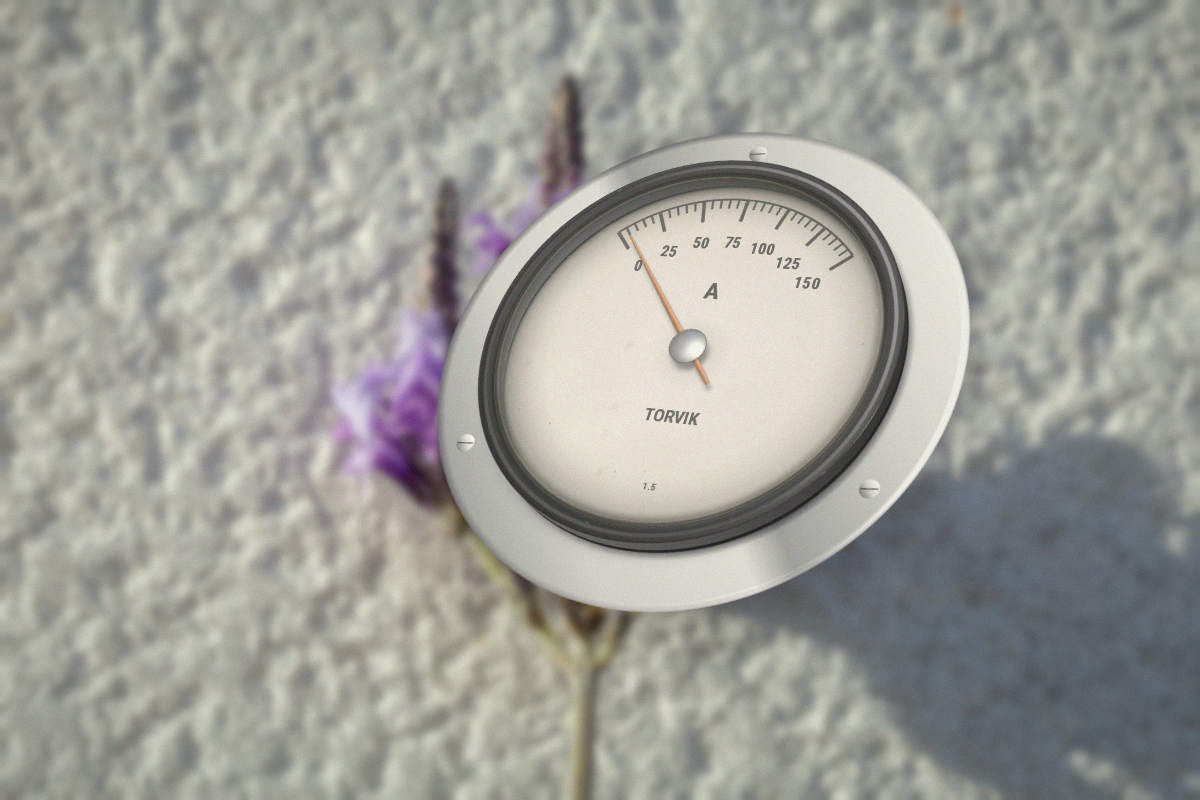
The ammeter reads 5 A
